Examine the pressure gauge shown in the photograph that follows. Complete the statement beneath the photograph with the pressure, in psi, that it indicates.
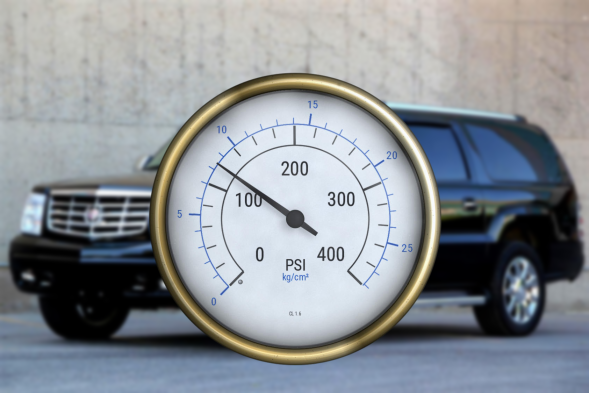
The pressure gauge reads 120 psi
